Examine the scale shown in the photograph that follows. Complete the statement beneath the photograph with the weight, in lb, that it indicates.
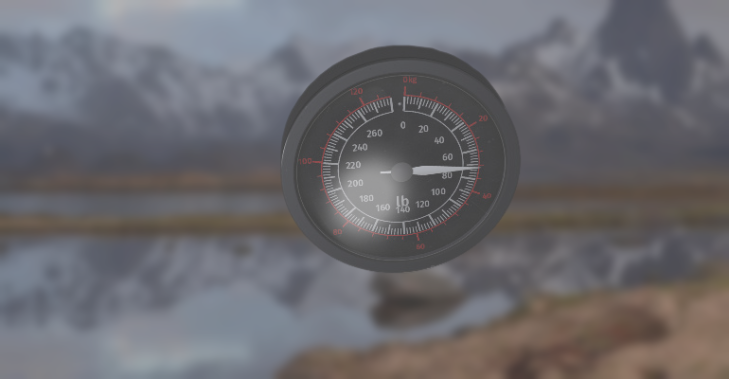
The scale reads 70 lb
